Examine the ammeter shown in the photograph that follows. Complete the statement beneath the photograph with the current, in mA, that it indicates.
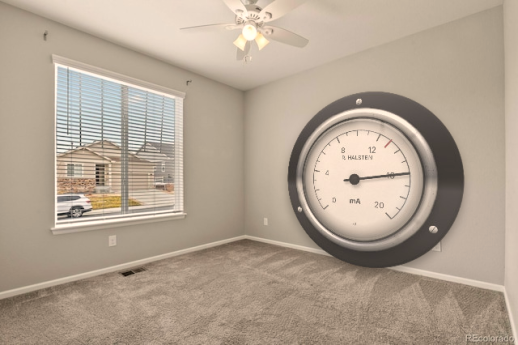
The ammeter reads 16 mA
